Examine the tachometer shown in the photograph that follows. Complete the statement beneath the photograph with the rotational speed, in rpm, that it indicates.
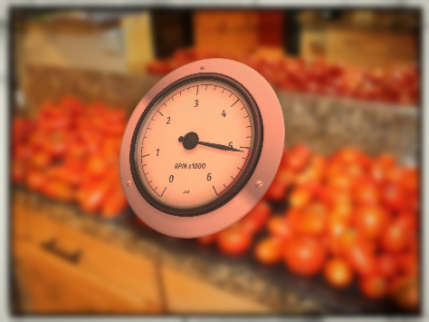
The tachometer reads 5100 rpm
